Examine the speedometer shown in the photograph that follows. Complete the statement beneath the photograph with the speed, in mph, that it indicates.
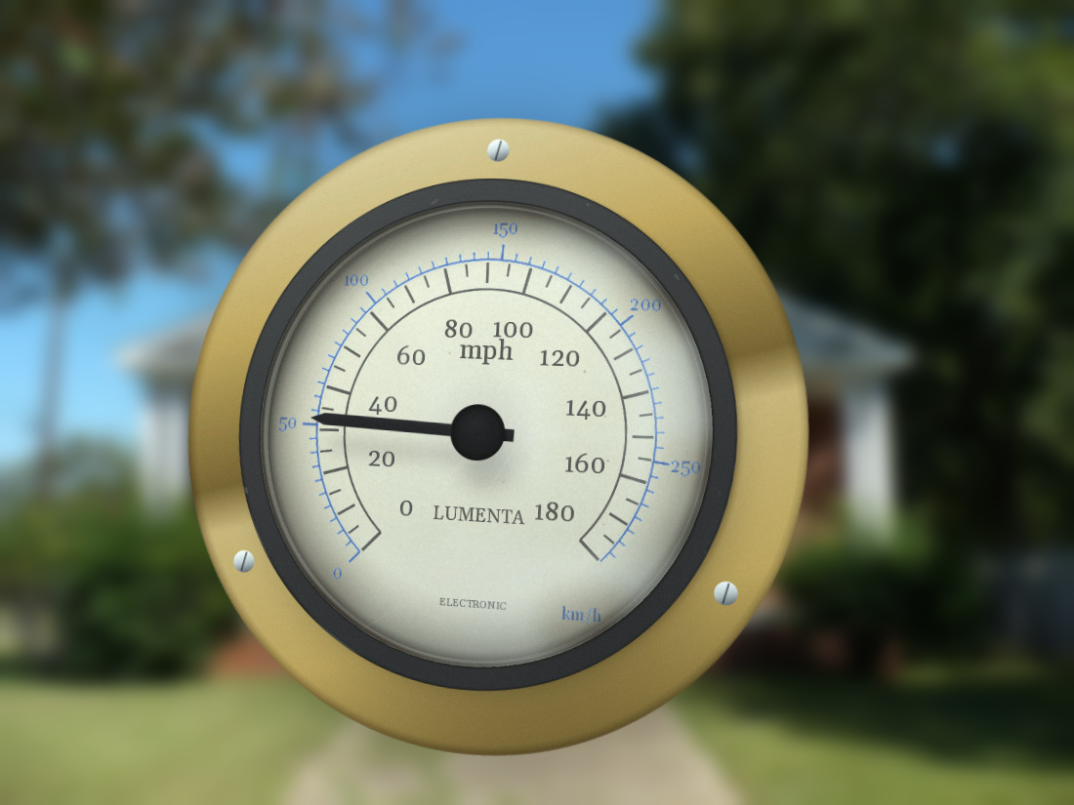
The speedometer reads 32.5 mph
